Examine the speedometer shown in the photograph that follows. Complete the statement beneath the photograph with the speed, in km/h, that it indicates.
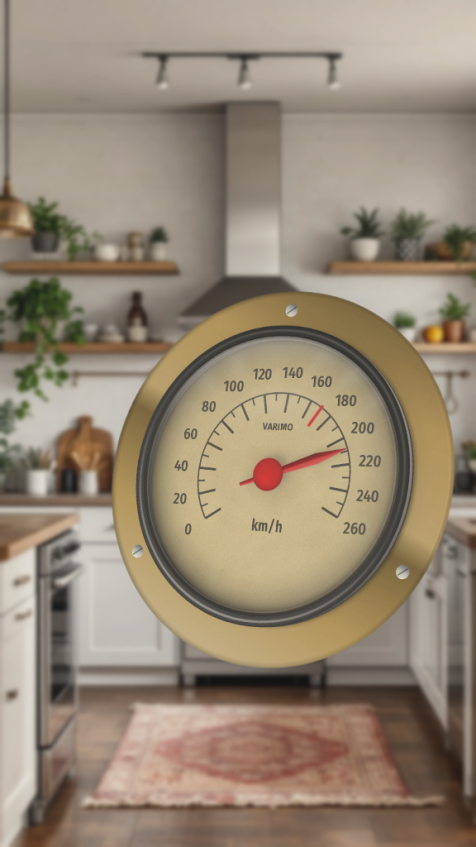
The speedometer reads 210 km/h
